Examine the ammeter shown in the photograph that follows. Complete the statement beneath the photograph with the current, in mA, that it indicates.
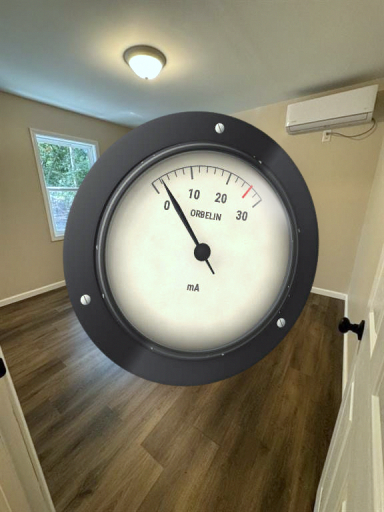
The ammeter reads 2 mA
